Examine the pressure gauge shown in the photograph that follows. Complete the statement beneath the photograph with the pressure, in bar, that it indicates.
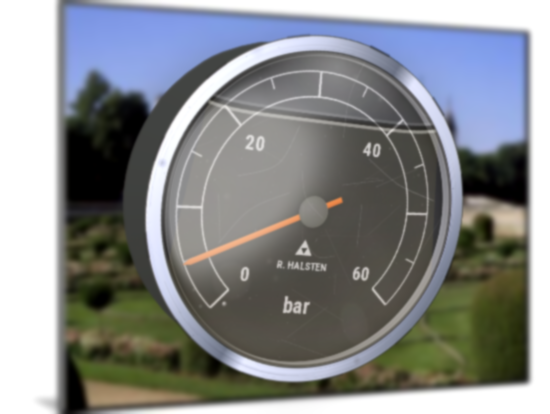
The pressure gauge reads 5 bar
